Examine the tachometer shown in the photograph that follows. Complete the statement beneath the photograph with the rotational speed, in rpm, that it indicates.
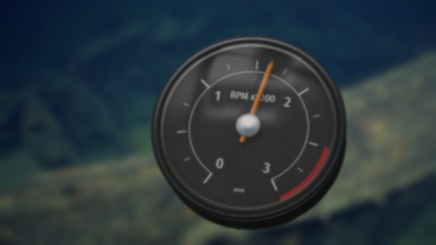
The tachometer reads 1625 rpm
